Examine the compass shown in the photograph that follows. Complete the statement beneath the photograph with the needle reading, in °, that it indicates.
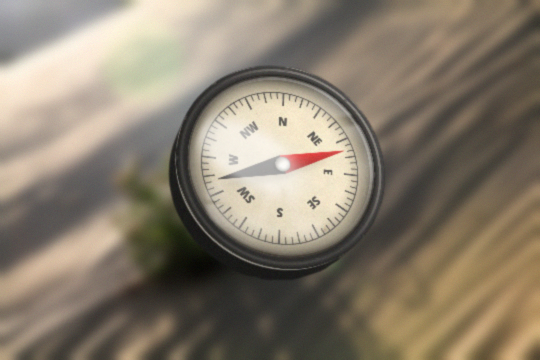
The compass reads 70 °
